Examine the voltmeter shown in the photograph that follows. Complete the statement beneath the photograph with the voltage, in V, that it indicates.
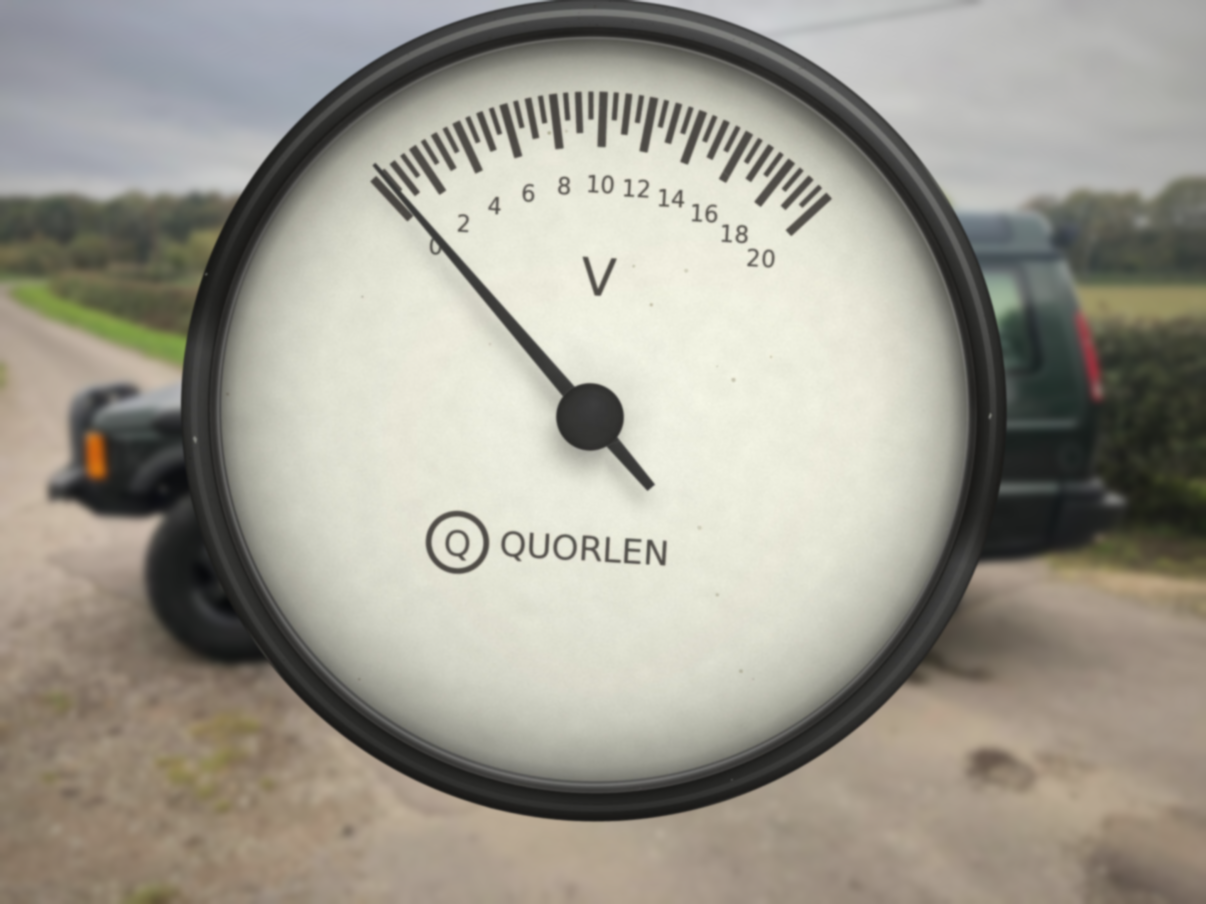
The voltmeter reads 0.5 V
